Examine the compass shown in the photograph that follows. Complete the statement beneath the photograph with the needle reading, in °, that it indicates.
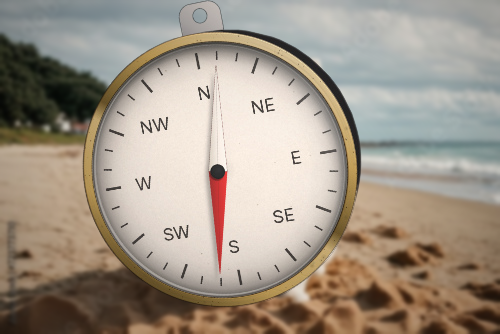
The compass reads 190 °
